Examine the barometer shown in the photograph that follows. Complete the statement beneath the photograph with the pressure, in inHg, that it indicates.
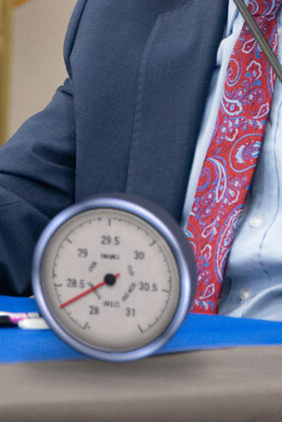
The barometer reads 28.3 inHg
